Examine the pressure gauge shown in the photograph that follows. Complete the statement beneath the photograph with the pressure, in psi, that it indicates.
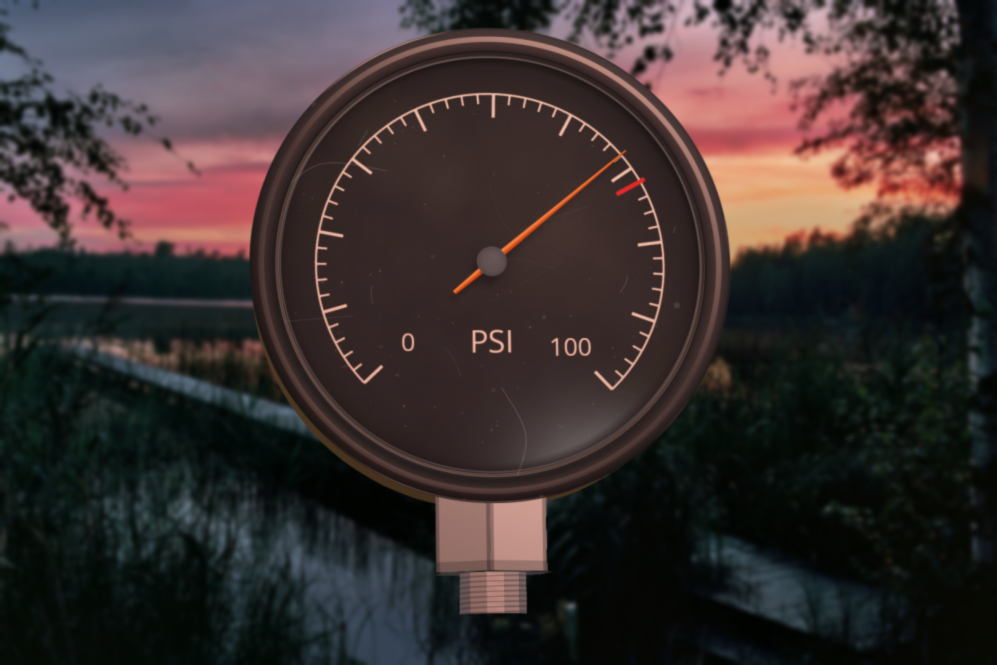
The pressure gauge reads 68 psi
